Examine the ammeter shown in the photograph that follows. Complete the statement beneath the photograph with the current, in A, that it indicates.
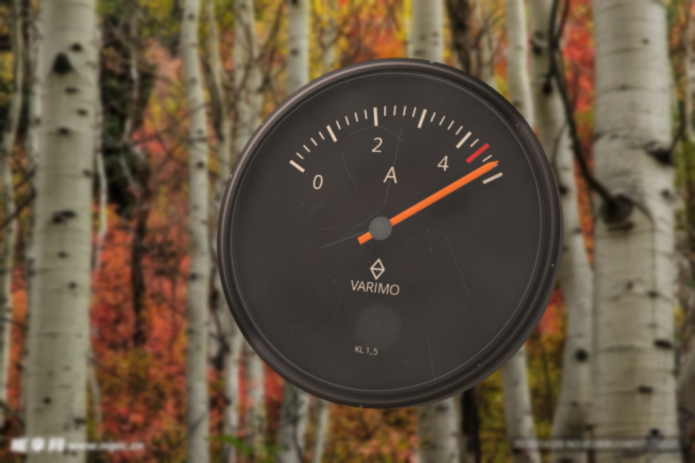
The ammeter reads 4.8 A
